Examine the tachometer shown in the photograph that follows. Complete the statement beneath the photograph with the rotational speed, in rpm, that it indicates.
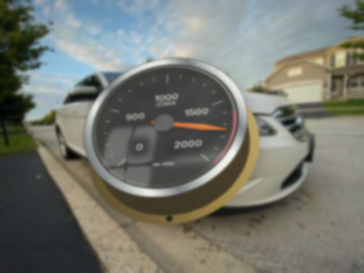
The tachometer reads 1750 rpm
